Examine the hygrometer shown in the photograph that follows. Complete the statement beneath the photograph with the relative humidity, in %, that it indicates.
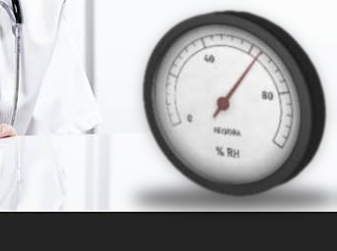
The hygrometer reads 64 %
